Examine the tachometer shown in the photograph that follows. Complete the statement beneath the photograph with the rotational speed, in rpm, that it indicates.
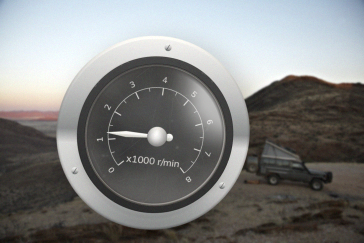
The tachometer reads 1250 rpm
